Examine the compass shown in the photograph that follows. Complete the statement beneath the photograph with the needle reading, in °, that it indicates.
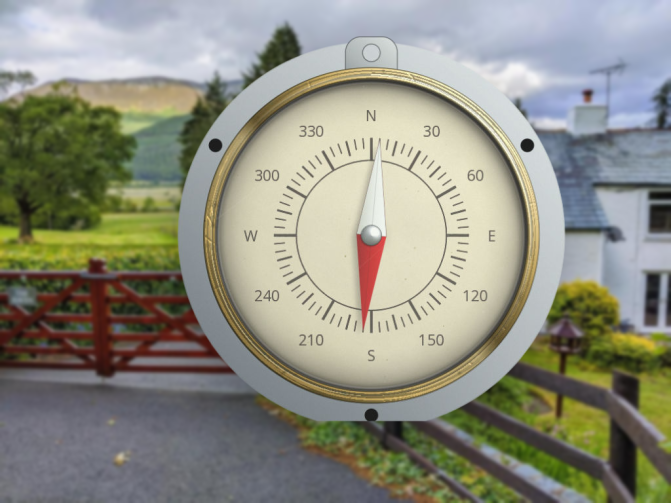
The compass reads 185 °
